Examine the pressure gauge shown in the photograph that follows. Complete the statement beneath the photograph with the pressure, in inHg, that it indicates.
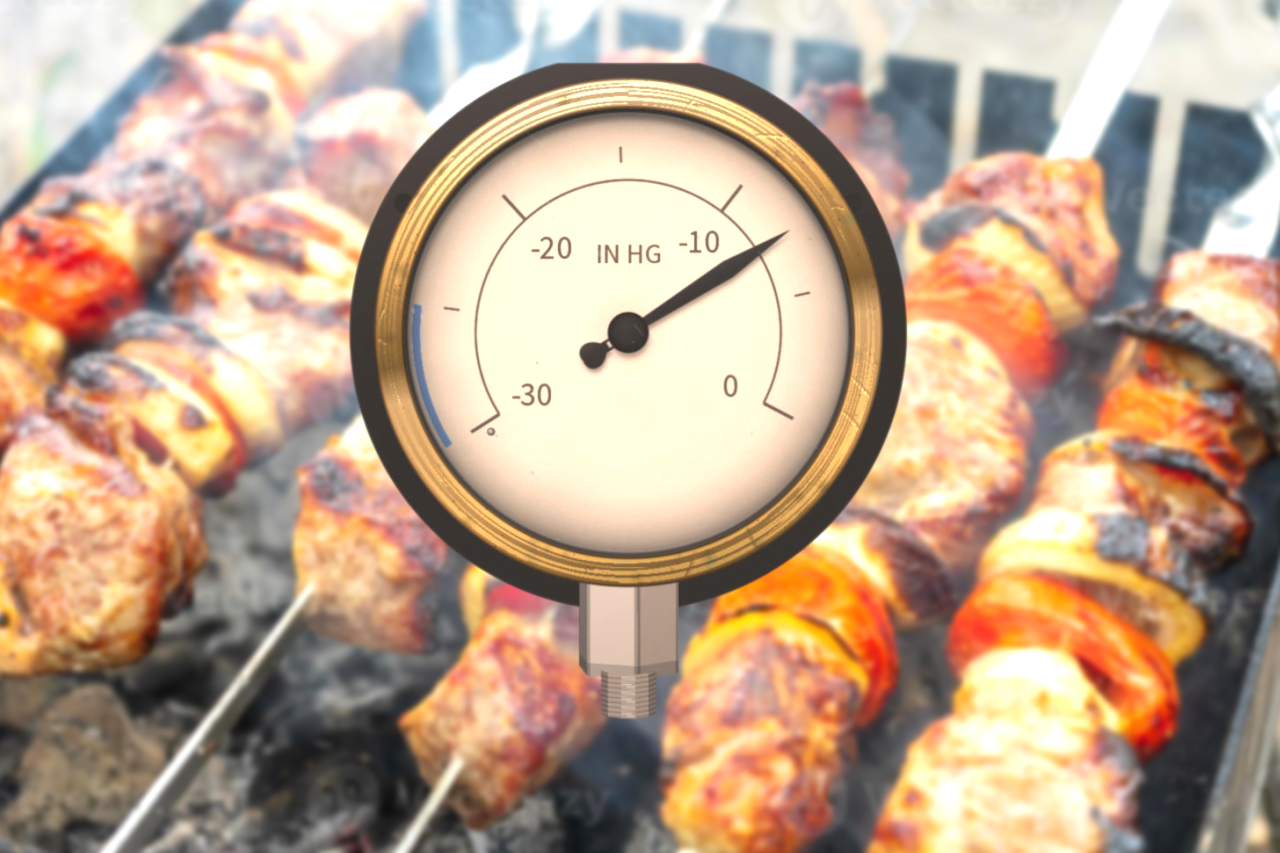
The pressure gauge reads -7.5 inHg
